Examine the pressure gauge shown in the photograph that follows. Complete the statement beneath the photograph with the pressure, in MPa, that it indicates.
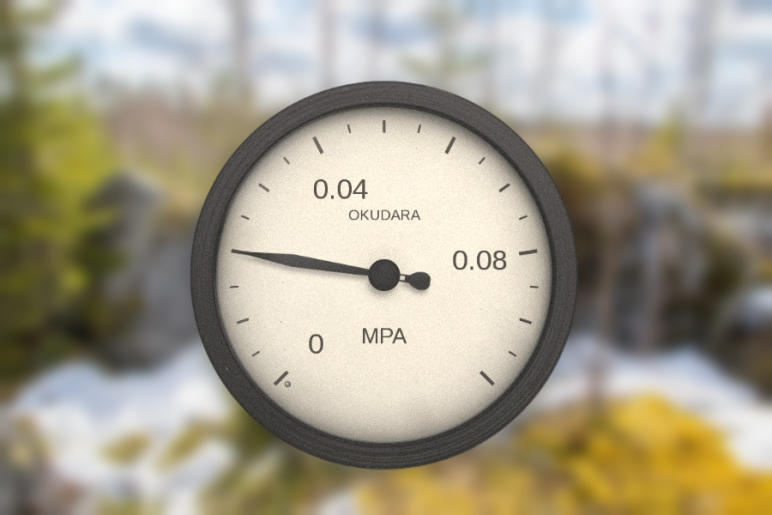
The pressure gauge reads 0.02 MPa
